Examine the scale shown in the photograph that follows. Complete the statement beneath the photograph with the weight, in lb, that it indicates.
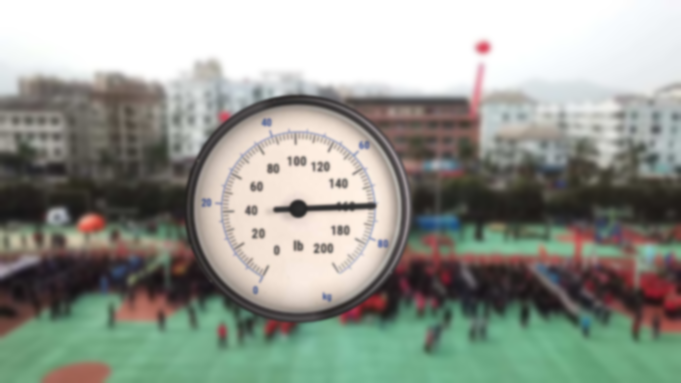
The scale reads 160 lb
